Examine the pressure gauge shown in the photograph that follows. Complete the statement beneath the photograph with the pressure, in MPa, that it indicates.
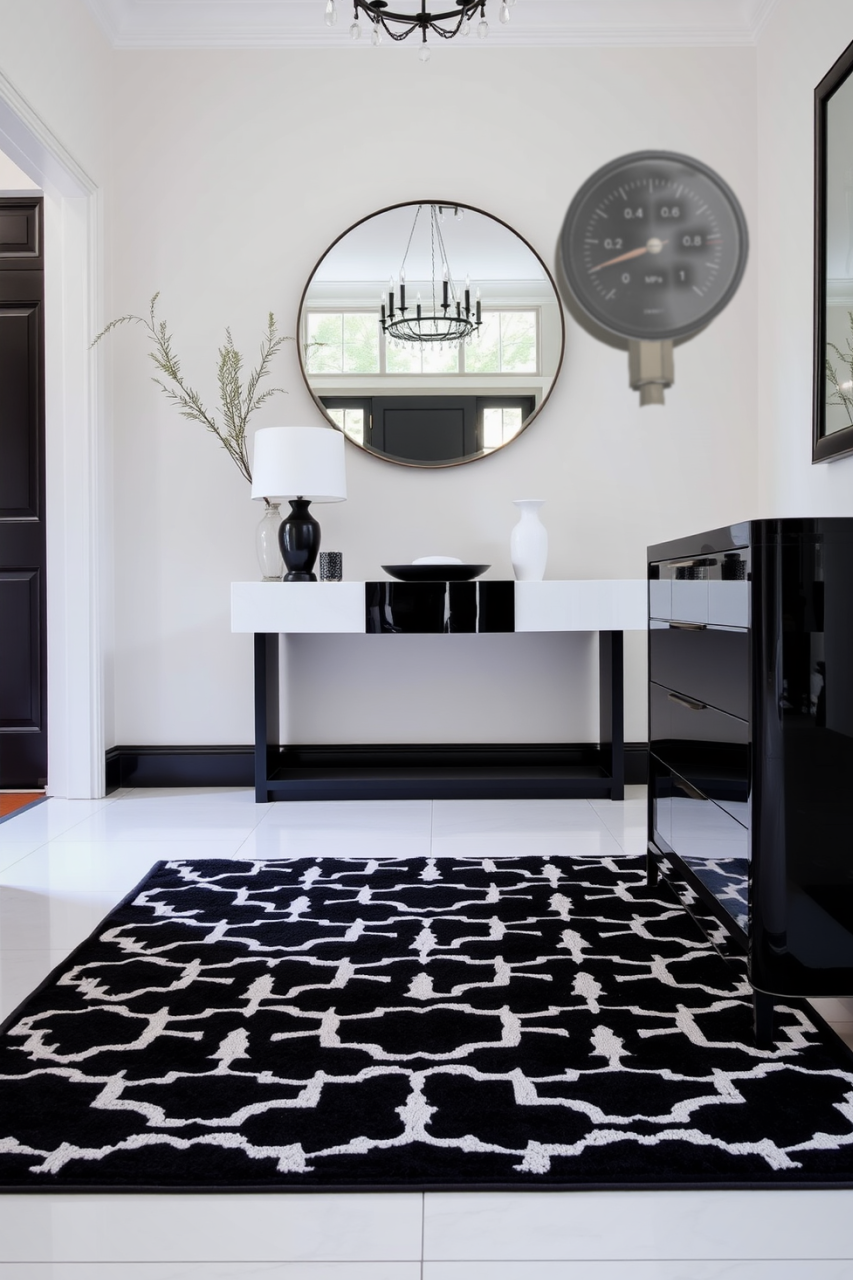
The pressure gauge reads 0.1 MPa
